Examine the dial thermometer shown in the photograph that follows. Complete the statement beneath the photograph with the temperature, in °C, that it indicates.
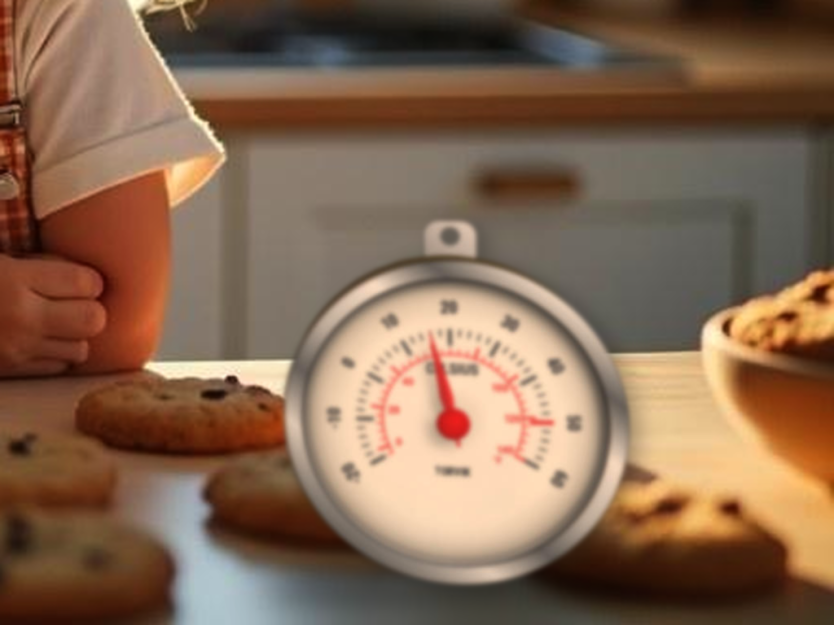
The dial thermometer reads 16 °C
